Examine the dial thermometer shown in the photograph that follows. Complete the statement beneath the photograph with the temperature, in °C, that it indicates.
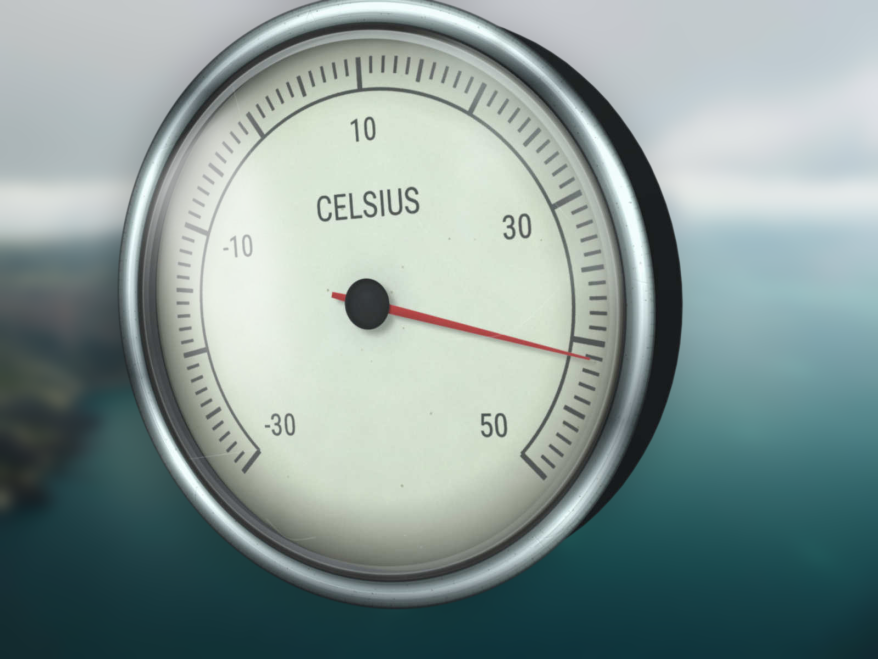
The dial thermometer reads 41 °C
